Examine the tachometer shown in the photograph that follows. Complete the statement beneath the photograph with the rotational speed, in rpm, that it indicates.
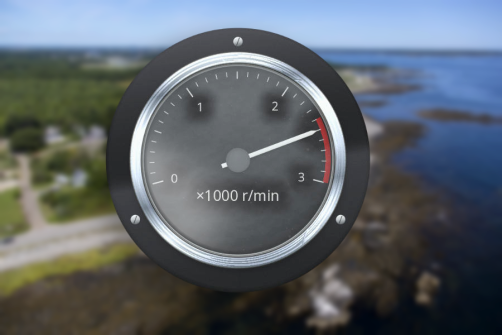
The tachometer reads 2500 rpm
